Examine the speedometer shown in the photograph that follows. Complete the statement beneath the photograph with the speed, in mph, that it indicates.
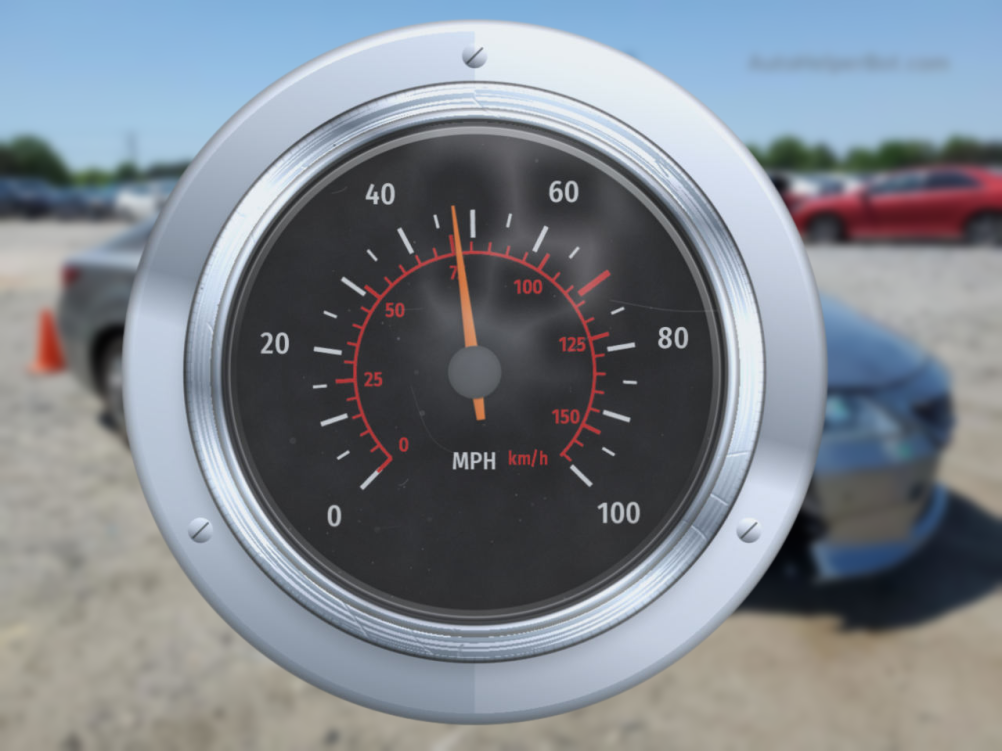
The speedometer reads 47.5 mph
